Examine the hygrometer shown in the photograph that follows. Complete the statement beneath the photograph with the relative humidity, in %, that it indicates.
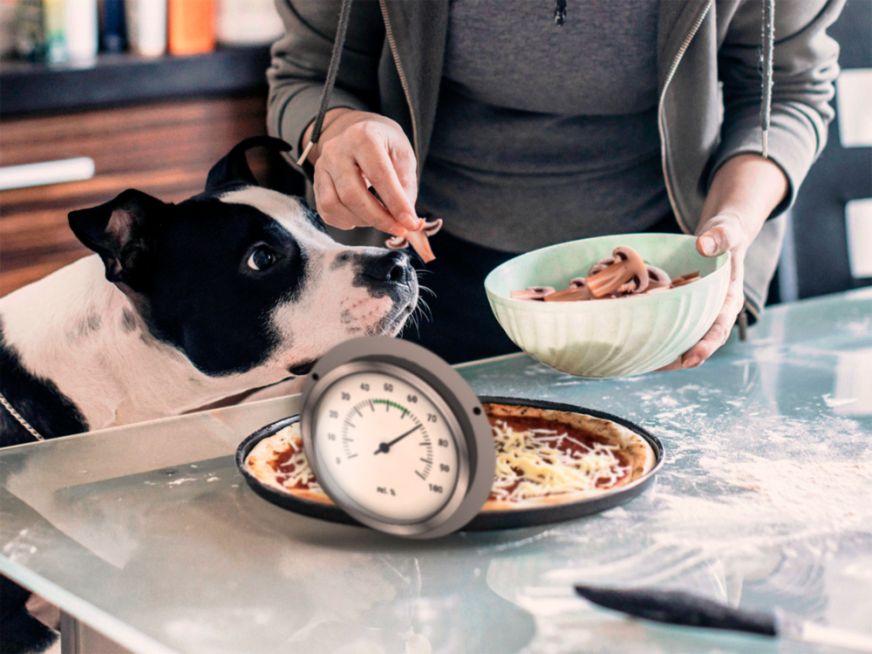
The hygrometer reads 70 %
